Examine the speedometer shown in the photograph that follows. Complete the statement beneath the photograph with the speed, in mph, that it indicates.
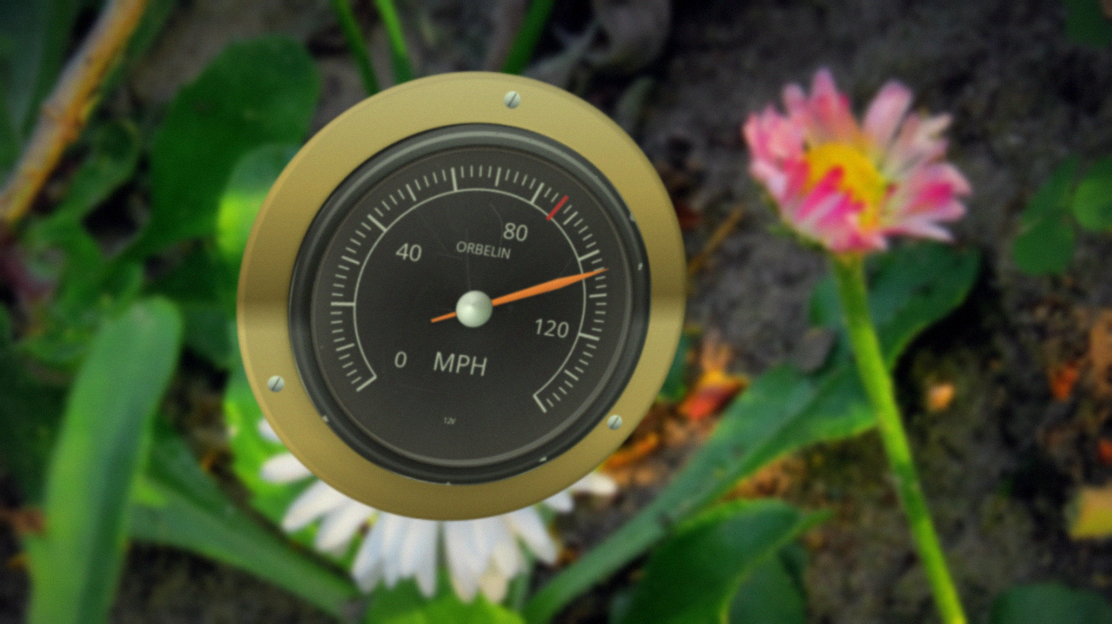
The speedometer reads 104 mph
